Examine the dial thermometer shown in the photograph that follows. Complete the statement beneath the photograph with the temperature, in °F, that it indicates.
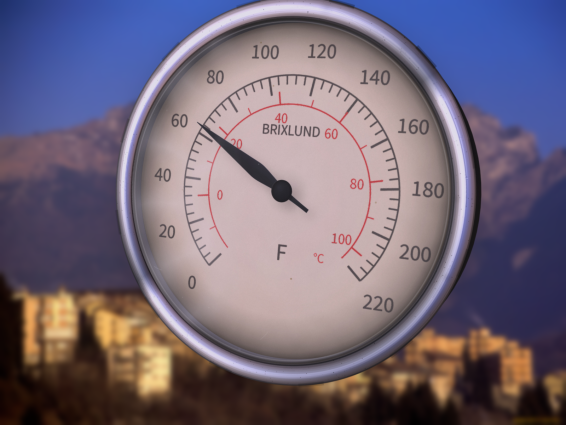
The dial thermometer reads 64 °F
